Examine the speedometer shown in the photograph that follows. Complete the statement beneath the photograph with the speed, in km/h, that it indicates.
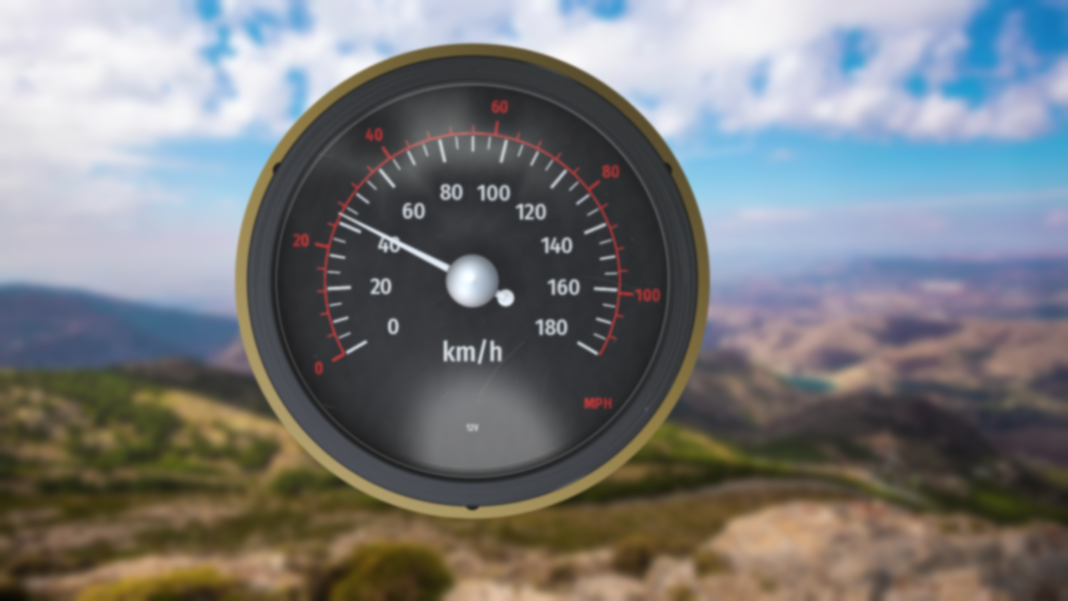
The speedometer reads 42.5 km/h
